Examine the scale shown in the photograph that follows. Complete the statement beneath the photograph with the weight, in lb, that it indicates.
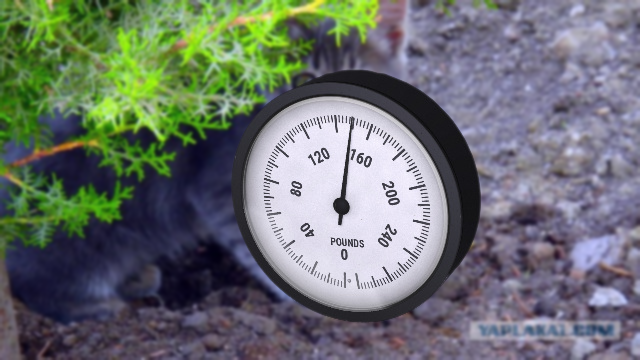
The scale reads 150 lb
